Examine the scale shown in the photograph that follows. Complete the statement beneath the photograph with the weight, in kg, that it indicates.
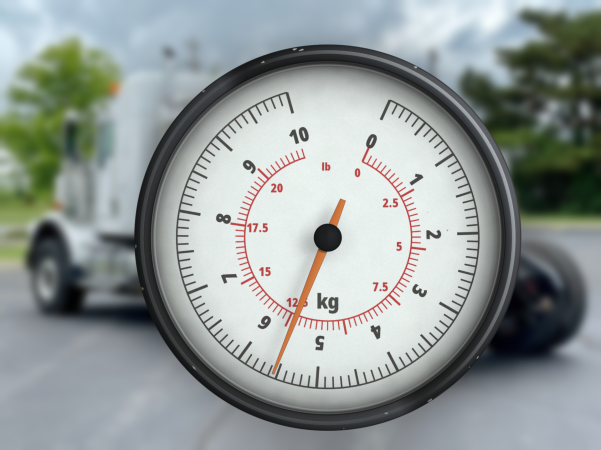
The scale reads 5.55 kg
